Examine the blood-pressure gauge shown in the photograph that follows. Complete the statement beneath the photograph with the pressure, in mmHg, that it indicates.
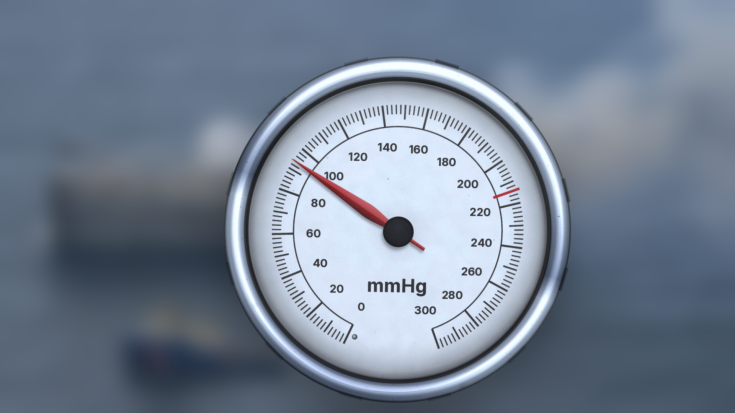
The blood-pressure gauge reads 94 mmHg
